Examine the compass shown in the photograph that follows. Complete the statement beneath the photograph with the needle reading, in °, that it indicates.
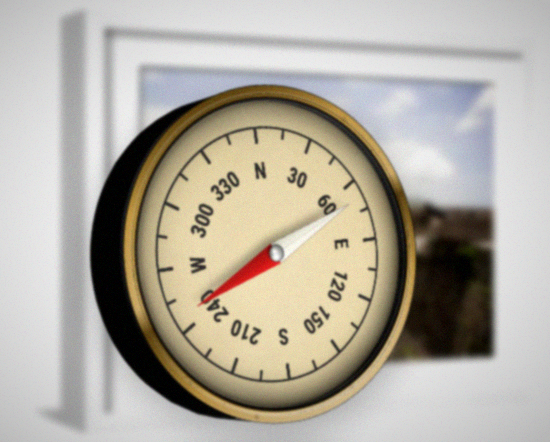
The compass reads 247.5 °
